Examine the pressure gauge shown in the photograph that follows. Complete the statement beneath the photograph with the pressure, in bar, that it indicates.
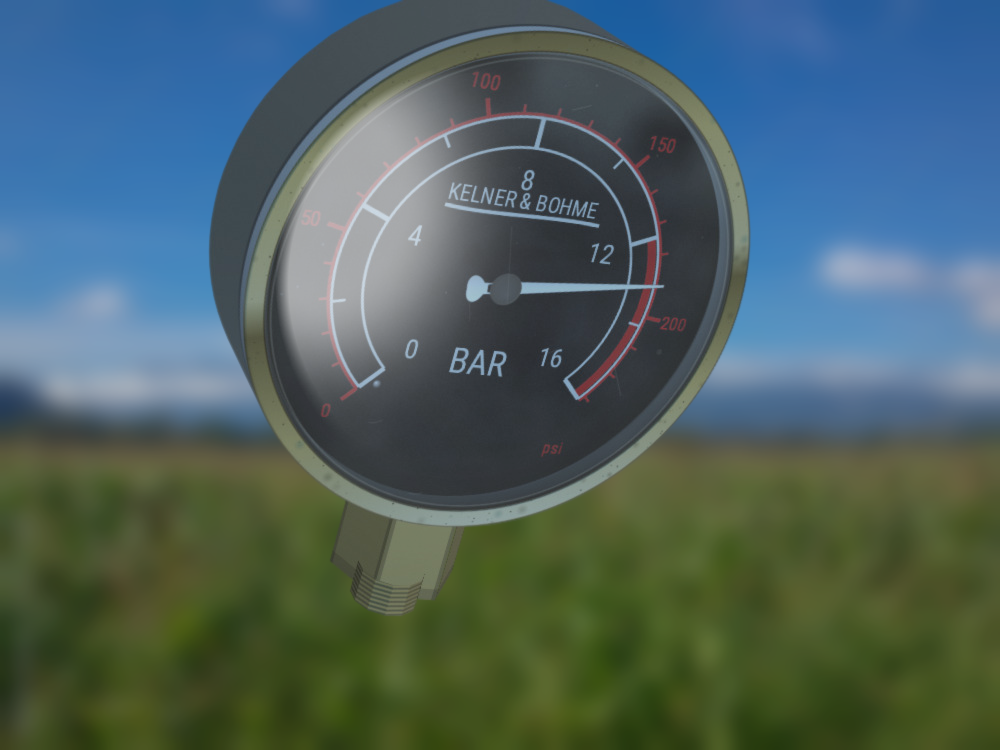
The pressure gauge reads 13 bar
